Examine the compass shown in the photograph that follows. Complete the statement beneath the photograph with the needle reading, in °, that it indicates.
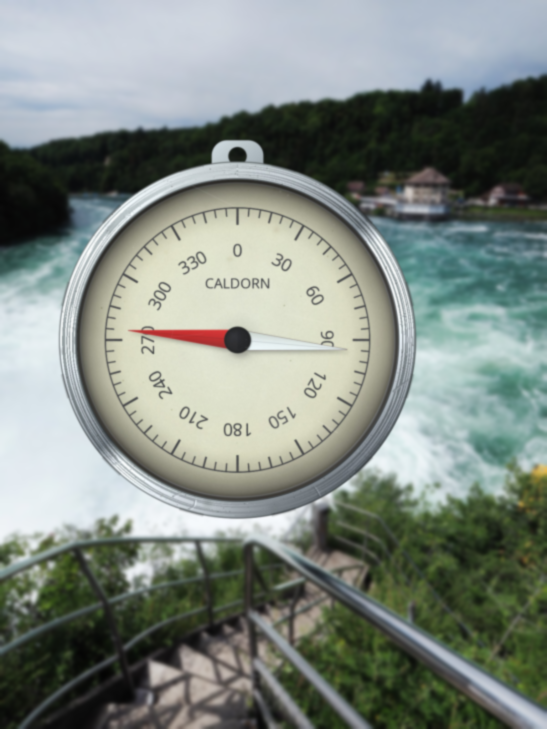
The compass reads 275 °
